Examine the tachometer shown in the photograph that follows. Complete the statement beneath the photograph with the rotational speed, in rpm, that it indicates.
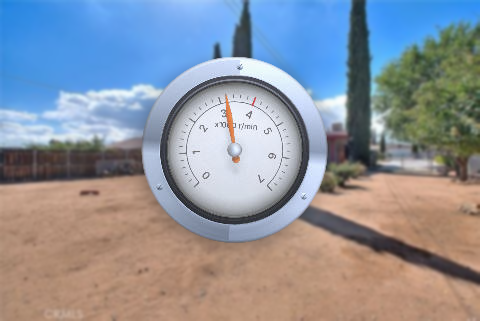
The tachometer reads 3200 rpm
